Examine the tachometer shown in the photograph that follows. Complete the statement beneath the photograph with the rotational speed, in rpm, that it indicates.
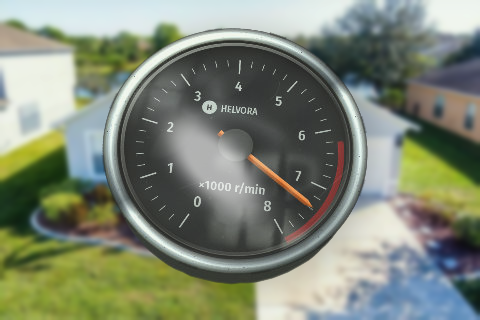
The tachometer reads 7400 rpm
